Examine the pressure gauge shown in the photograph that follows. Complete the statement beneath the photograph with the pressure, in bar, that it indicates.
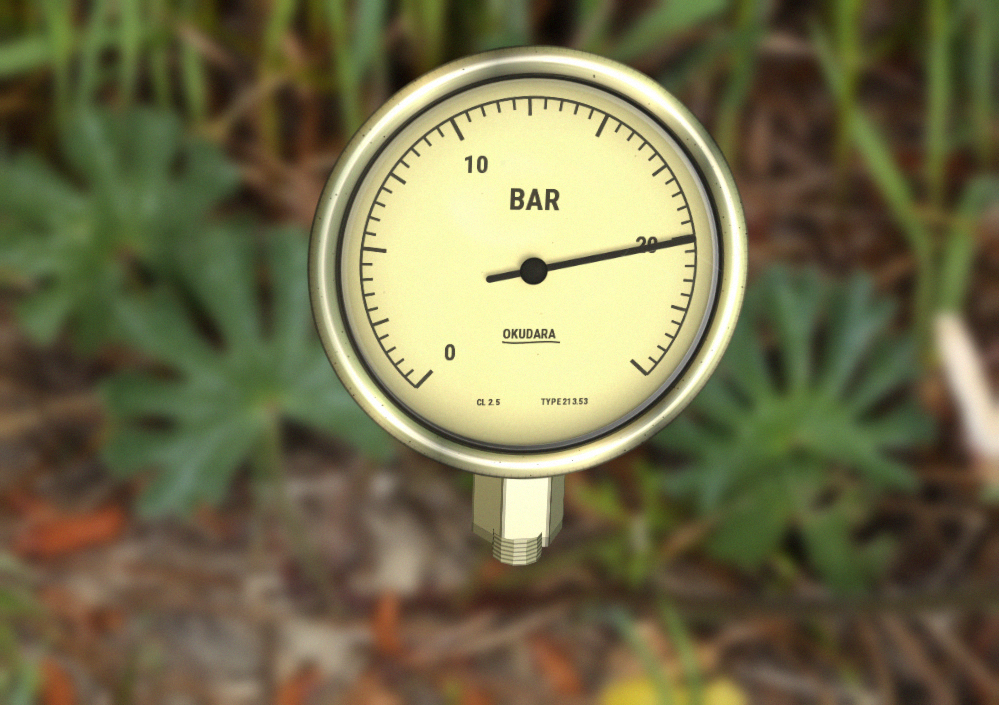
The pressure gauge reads 20 bar
